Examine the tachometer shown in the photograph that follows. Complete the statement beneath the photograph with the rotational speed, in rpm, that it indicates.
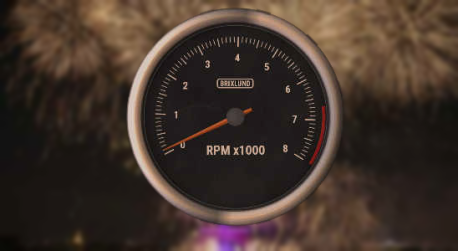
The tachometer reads 100 rpm
